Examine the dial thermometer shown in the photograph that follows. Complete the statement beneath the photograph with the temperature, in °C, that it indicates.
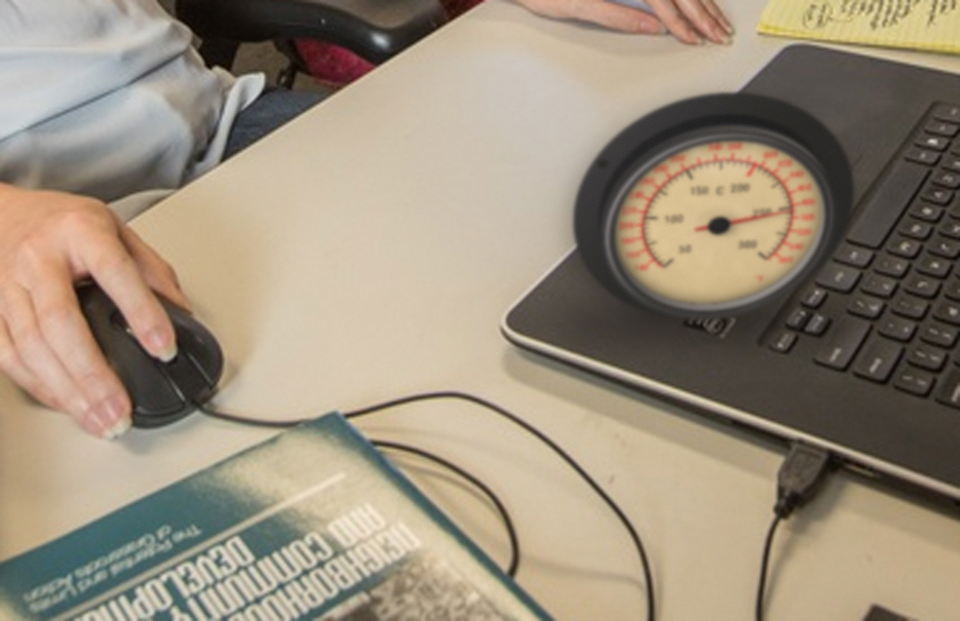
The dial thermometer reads 250 °C
